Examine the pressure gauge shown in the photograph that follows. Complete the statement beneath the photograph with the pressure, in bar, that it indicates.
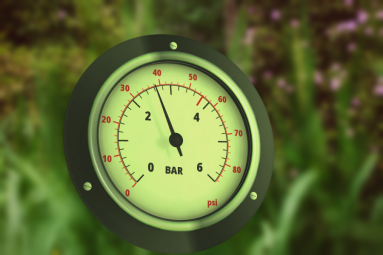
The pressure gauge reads 2.6 bar
